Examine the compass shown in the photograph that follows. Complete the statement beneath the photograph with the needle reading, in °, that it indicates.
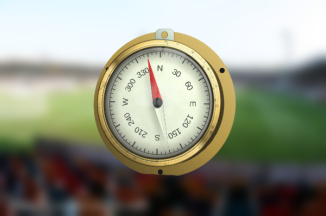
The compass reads 345 °
